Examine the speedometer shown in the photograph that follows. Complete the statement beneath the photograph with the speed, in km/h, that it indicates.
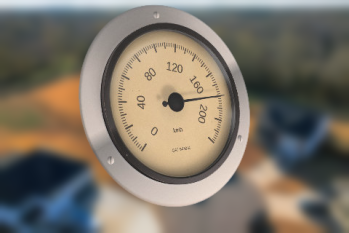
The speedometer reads 180 km/h
